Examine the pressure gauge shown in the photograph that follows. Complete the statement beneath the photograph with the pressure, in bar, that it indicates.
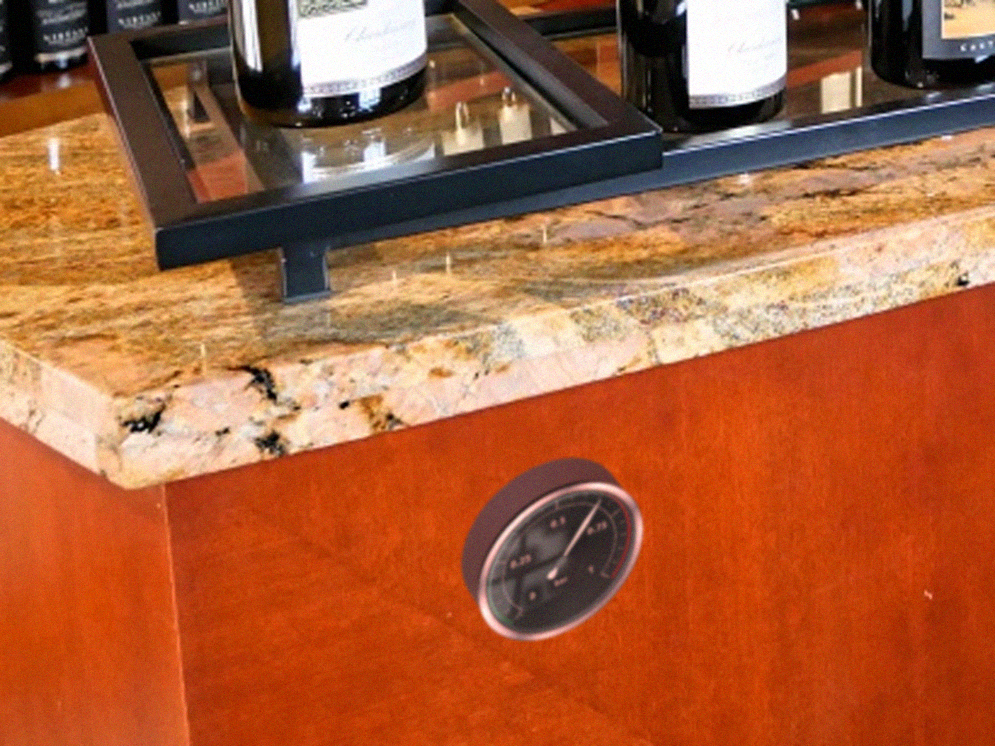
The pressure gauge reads 0.65 bar
